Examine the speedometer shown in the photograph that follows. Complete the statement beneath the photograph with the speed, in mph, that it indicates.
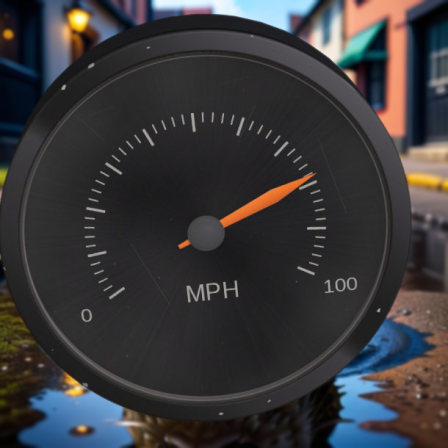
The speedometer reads 78 mph
